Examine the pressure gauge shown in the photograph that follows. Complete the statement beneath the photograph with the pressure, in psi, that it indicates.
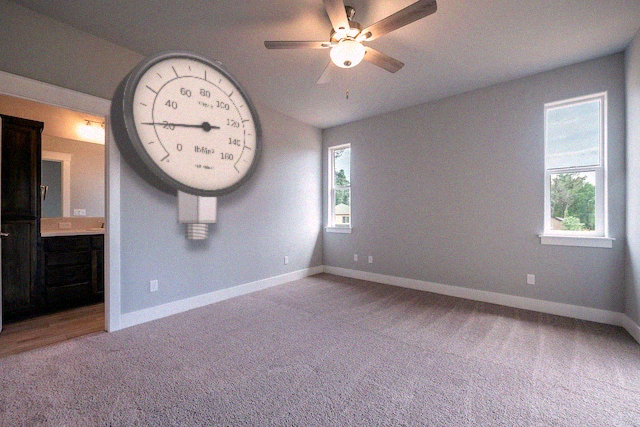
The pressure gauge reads 20 psi
